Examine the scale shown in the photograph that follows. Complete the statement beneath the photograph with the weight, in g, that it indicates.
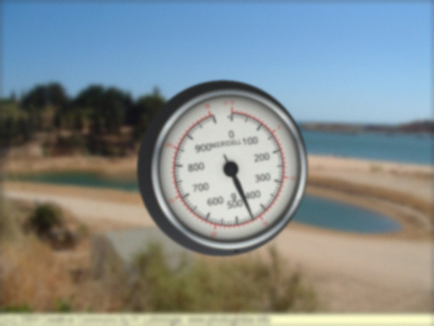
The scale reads 450 g
